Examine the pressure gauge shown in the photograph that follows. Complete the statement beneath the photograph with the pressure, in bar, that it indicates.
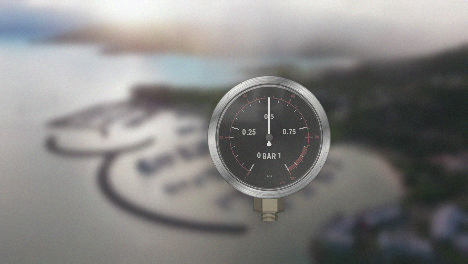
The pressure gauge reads 0.5 bar
